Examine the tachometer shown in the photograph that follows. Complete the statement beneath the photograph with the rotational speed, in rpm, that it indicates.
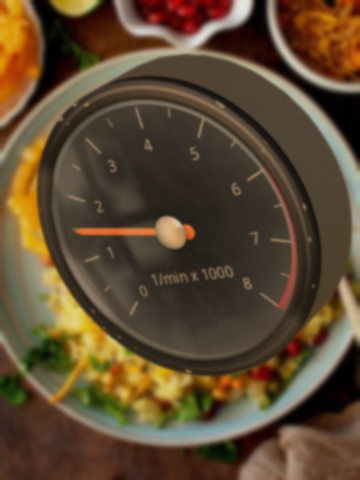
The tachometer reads 1500 rpm
